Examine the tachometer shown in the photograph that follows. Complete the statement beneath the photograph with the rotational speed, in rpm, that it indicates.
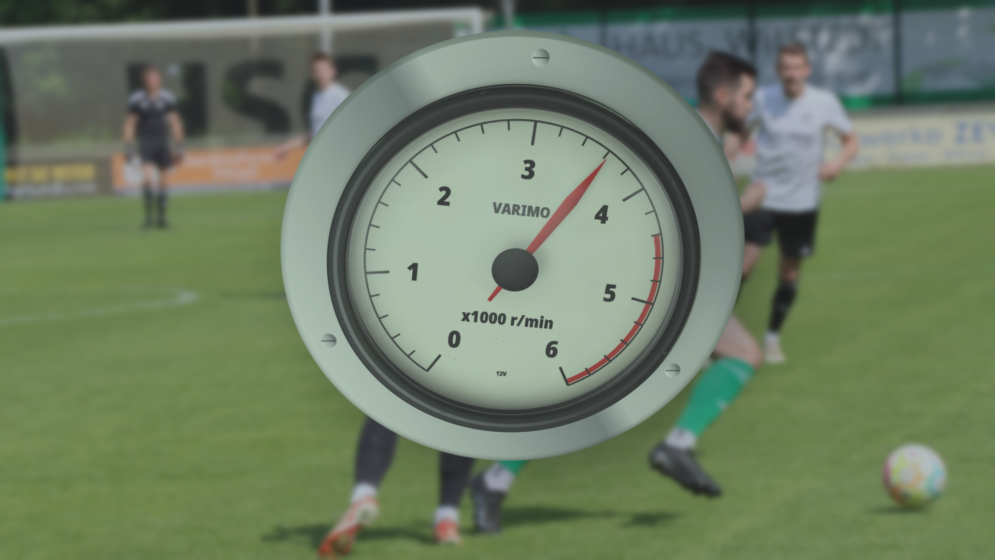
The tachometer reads 3600 rpm
